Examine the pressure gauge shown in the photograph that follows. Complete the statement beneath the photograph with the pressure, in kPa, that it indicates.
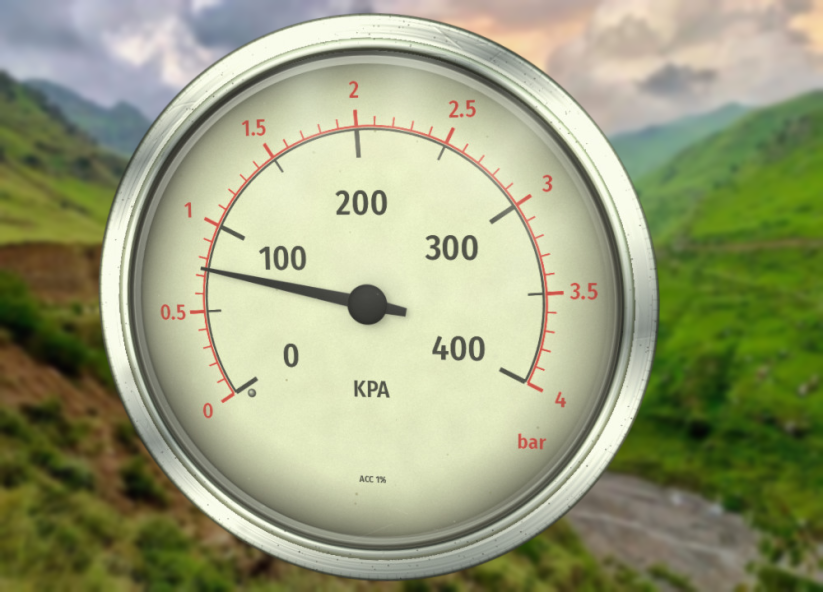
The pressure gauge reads 75 kPa
